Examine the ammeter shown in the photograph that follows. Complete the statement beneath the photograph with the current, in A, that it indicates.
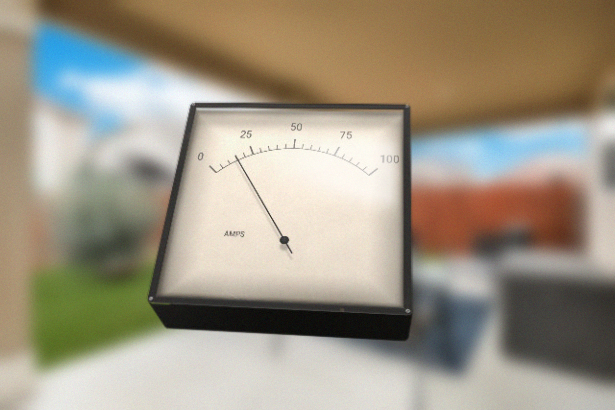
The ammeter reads 15 A
